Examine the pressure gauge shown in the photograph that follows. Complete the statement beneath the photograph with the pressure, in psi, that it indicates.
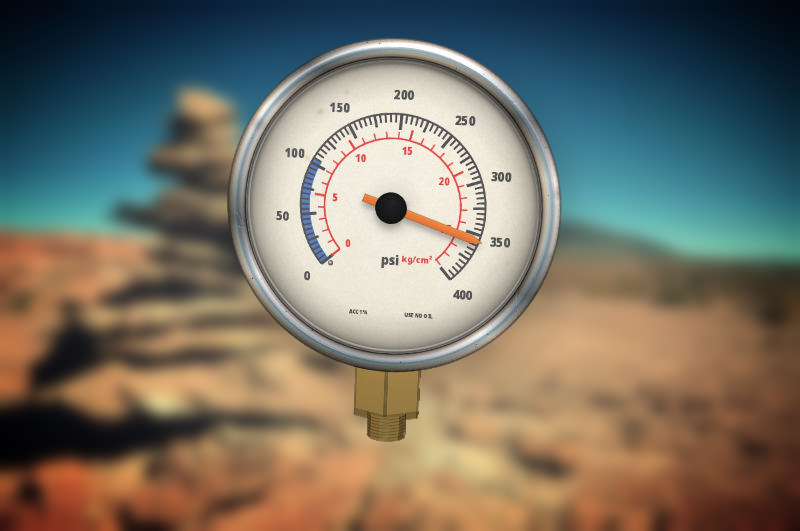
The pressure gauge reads 355 psi
